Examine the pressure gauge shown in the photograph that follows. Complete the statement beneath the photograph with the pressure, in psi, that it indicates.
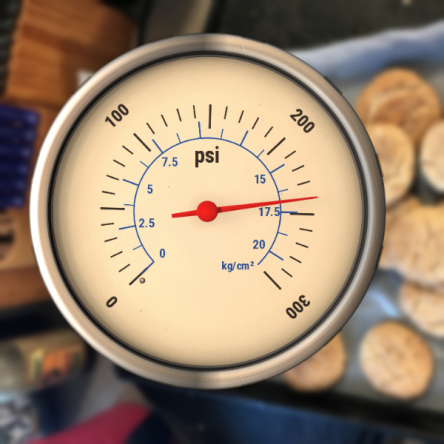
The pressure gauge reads 240 psi
